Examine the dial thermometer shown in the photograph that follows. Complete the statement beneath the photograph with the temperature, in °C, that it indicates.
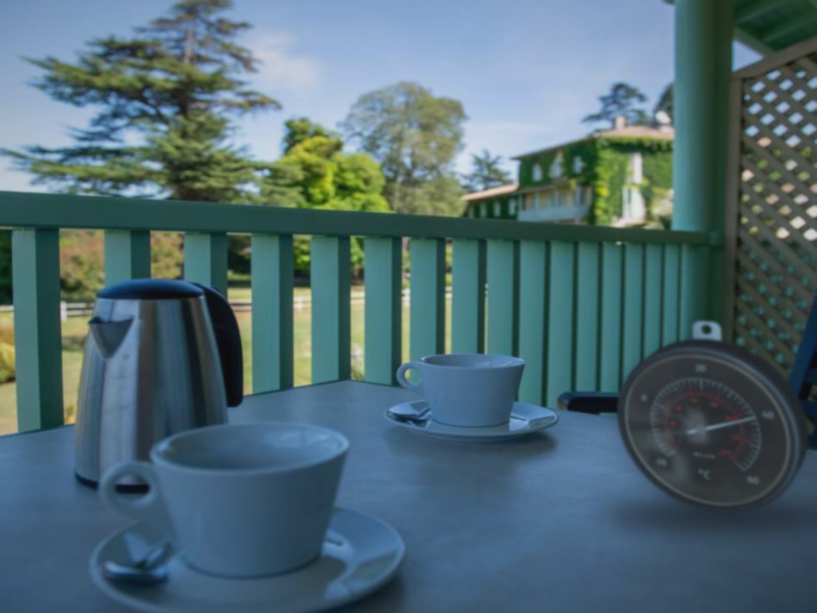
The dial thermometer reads 40 °C
